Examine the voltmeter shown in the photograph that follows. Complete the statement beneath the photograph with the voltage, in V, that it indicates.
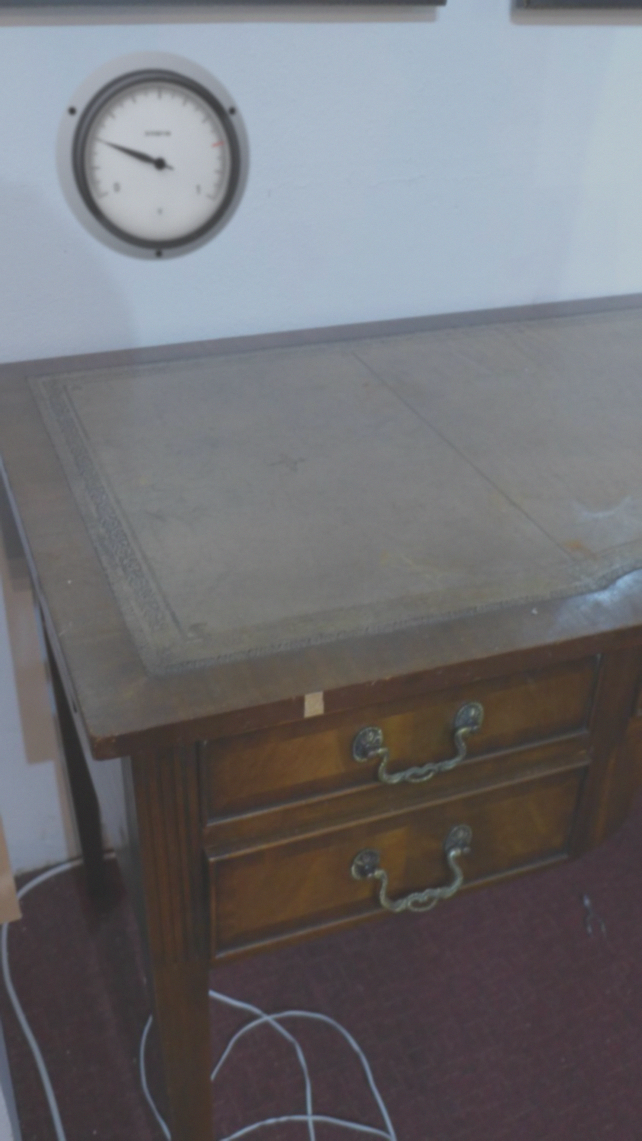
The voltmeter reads 0.2 V
